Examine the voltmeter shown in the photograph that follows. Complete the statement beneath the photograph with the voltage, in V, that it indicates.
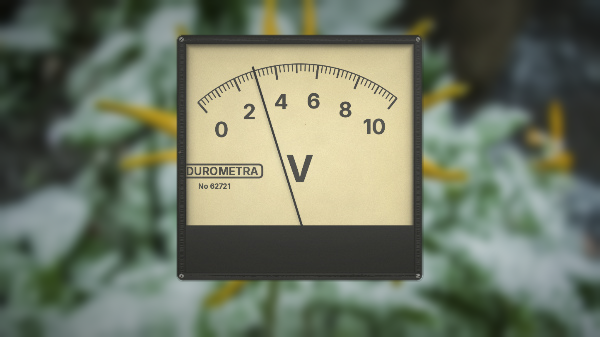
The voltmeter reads 3 V
